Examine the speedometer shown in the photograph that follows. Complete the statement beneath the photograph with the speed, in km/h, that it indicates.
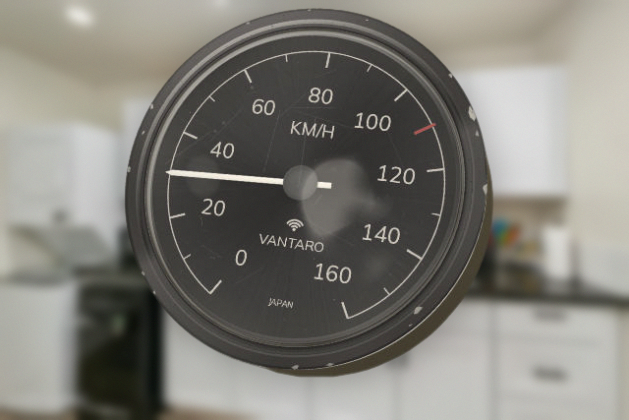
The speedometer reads 30 km/h
